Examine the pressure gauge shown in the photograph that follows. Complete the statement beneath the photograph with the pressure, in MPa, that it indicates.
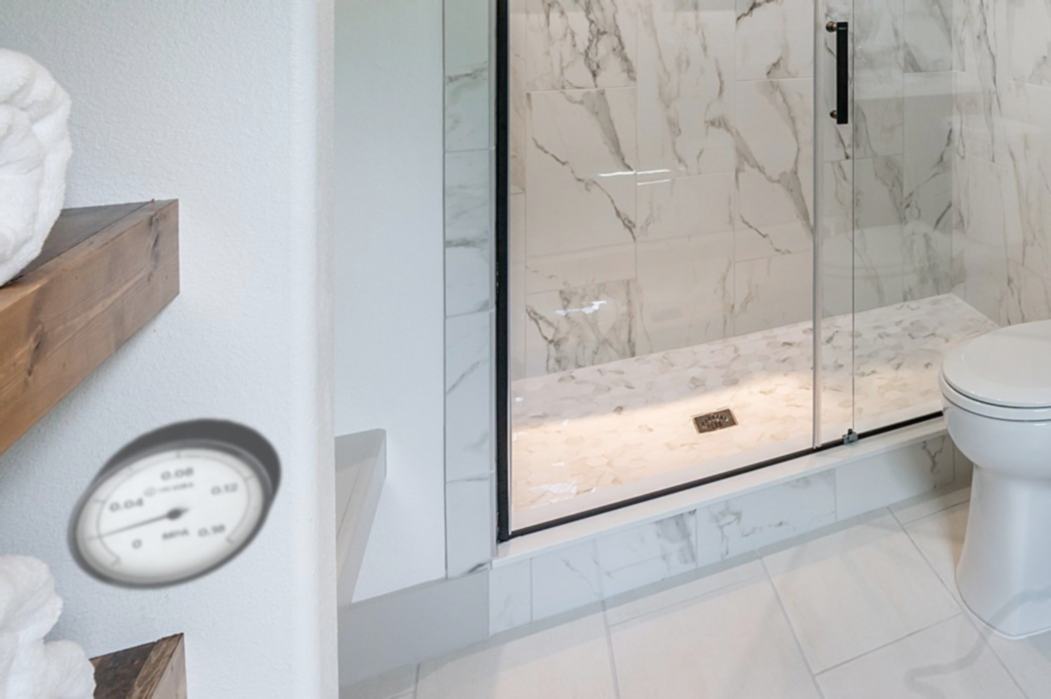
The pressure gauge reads 0.02 MPa
